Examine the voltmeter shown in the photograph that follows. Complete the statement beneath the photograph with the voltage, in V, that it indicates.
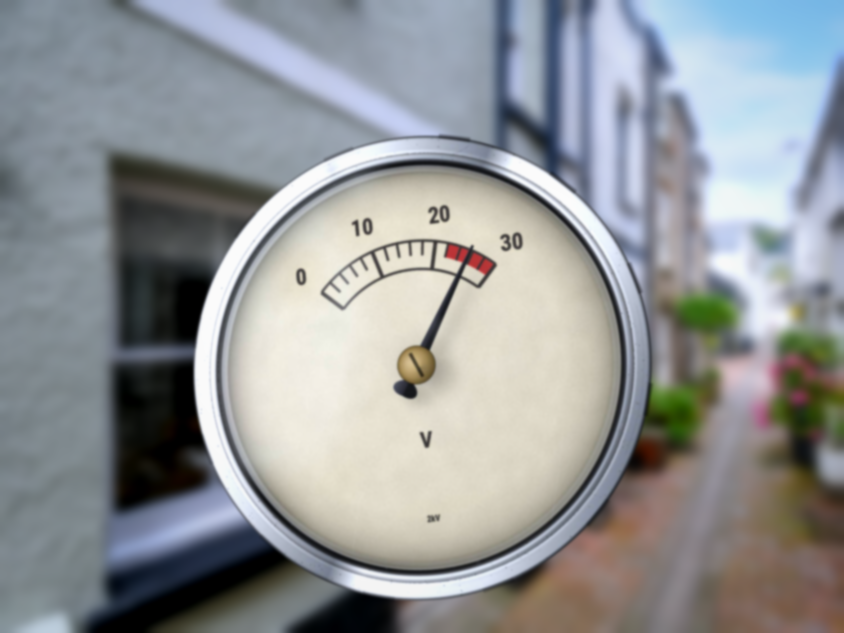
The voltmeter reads 26 V
